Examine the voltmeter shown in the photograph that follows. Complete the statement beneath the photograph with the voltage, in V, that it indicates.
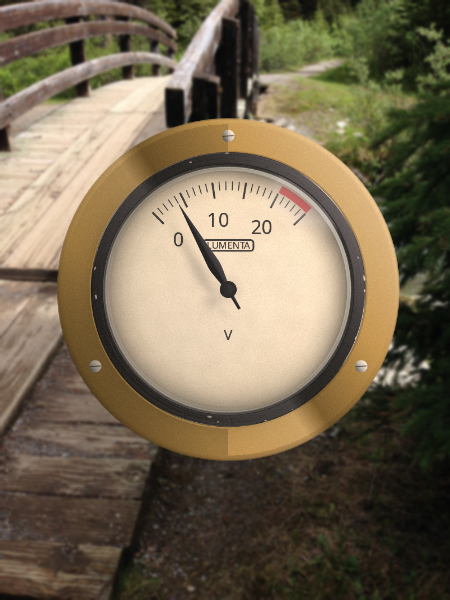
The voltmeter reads 4 V
